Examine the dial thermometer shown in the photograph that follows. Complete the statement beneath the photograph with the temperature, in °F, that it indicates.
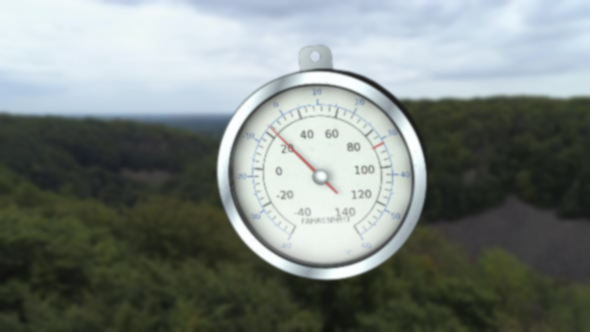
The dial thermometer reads 24 °F
